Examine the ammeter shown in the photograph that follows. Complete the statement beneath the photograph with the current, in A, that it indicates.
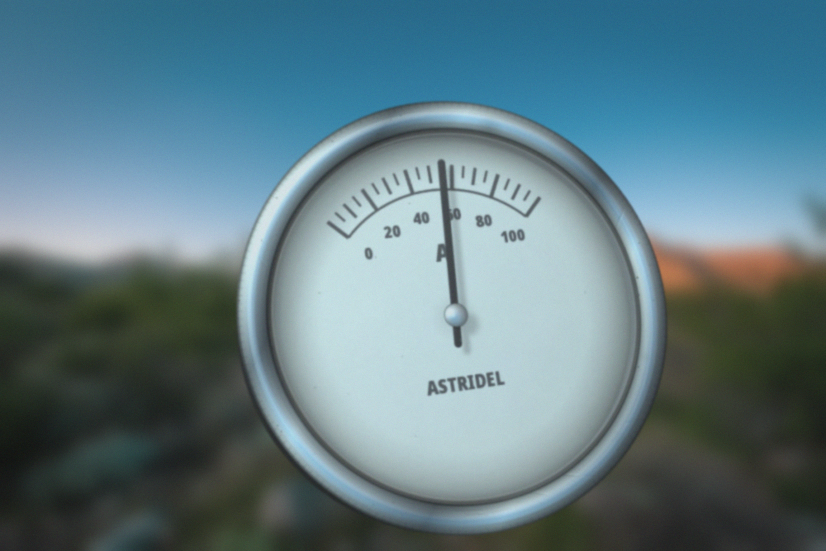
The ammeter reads 55 A
